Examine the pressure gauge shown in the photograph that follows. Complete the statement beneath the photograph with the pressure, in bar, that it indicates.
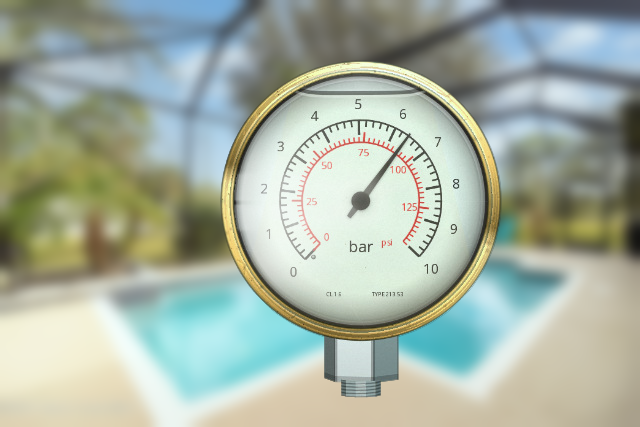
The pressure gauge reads 6.4 bar
